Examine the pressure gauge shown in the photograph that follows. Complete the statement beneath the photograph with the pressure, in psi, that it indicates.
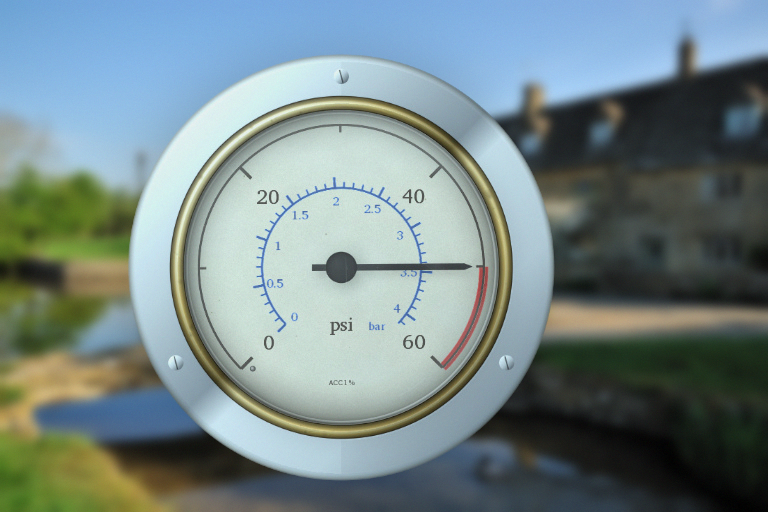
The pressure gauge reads 50 psi
